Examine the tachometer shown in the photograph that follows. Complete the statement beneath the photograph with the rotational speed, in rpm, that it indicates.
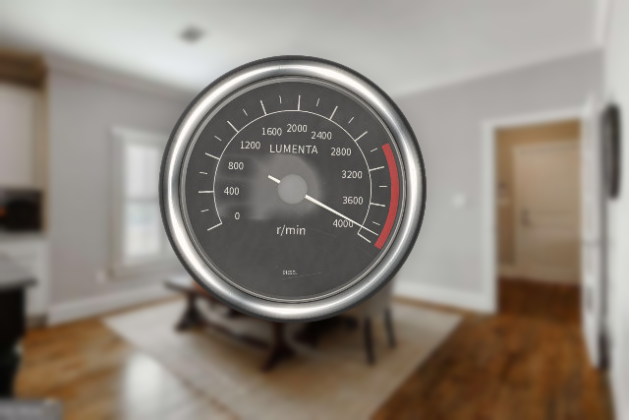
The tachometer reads 3900 rpm
